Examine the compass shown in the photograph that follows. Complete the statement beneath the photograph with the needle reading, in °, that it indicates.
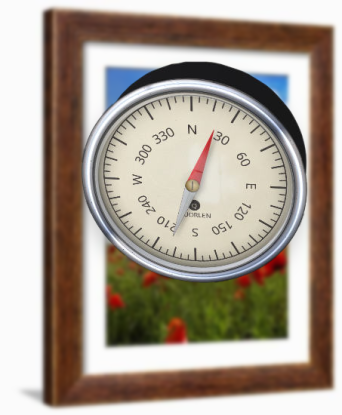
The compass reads 20 °
